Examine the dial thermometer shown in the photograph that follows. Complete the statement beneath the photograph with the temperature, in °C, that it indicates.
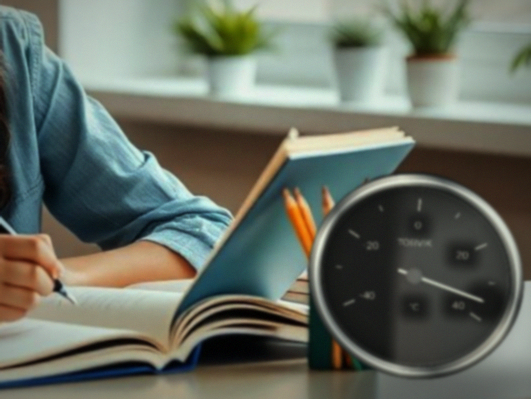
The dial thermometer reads 35 °C
